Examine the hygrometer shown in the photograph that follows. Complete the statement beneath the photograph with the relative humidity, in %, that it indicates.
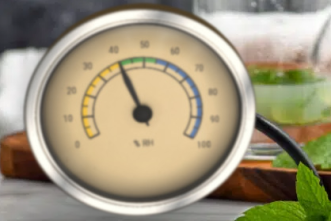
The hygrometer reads 40 %
